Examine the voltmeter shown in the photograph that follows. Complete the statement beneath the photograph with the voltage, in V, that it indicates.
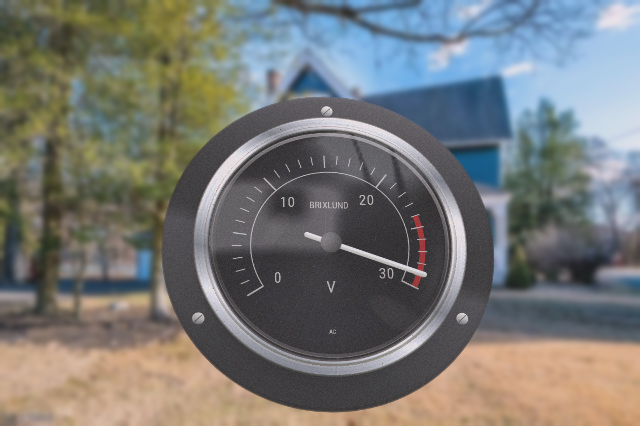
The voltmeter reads 29 V
